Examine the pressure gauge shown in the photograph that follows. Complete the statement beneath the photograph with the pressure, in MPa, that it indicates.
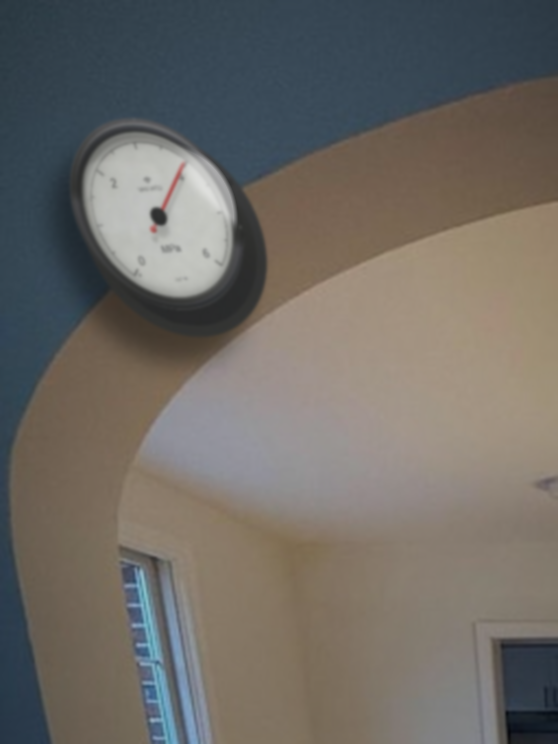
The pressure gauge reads 4 MPa
